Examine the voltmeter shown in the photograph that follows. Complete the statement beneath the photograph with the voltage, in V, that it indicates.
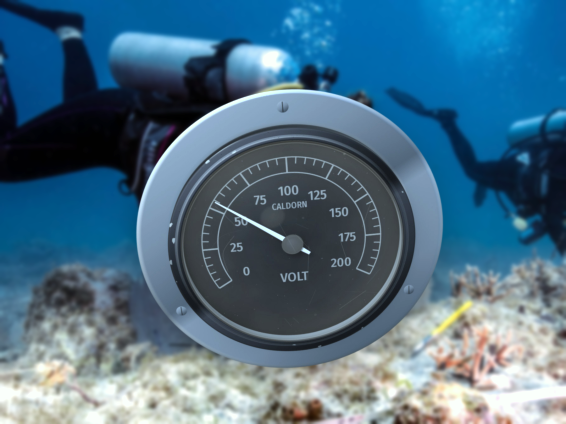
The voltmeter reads 55 V
